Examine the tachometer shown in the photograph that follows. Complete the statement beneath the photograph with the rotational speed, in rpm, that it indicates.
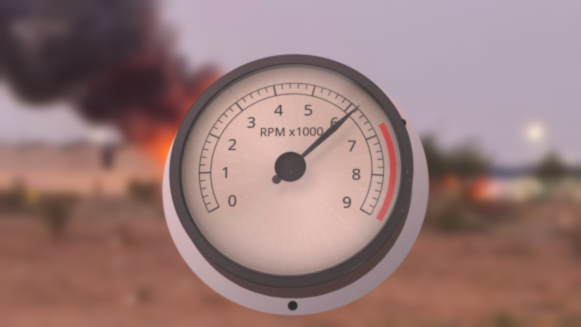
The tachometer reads 6200 rpm
